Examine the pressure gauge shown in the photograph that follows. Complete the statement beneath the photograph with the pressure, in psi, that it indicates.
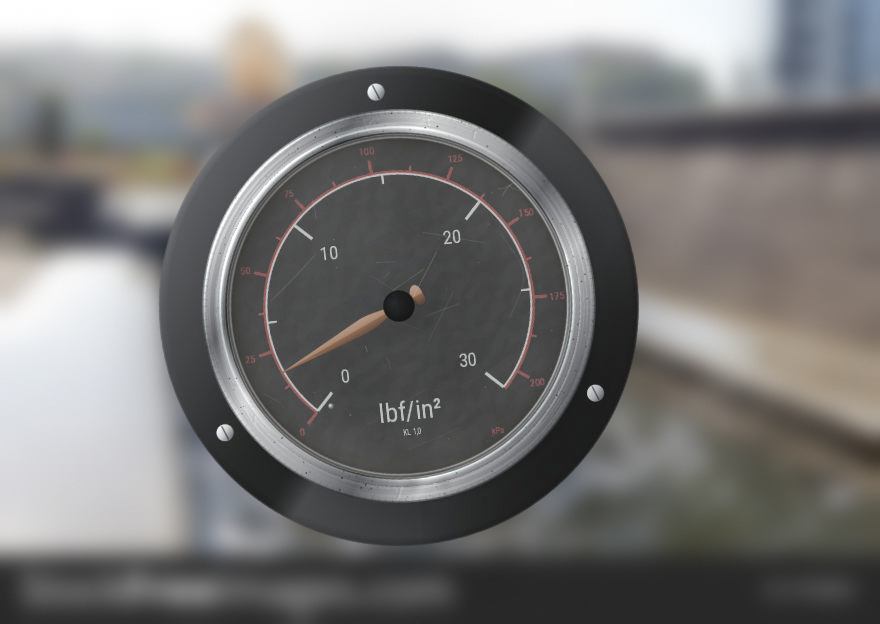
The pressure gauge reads 2.5 psi
